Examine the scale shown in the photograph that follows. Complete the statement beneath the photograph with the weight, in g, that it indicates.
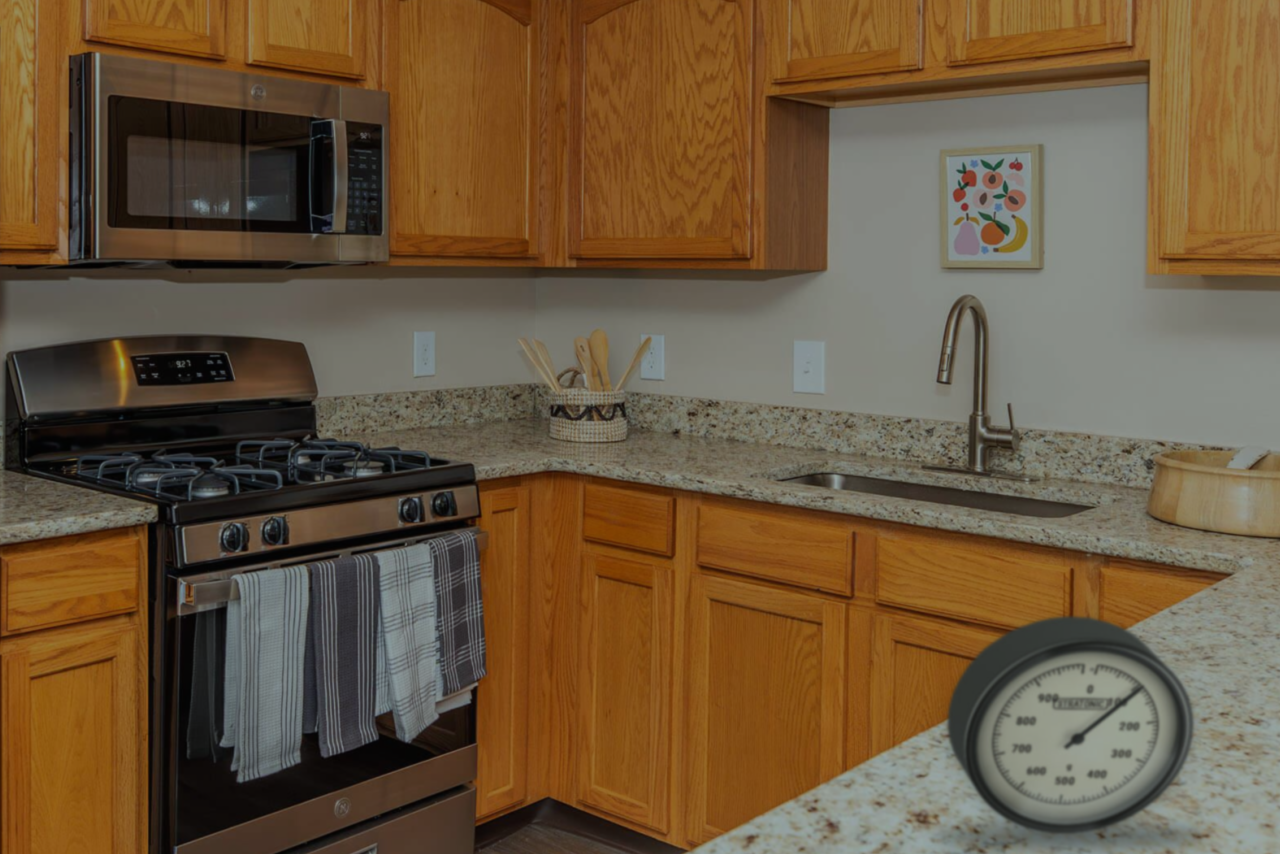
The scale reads 100 g
